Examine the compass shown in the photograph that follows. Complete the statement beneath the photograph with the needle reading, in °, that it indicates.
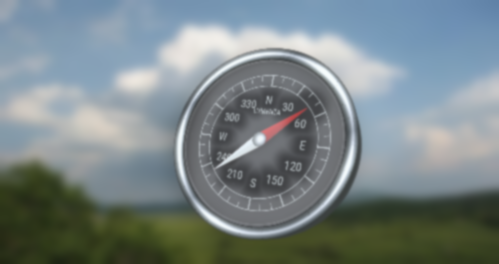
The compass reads 50 °
